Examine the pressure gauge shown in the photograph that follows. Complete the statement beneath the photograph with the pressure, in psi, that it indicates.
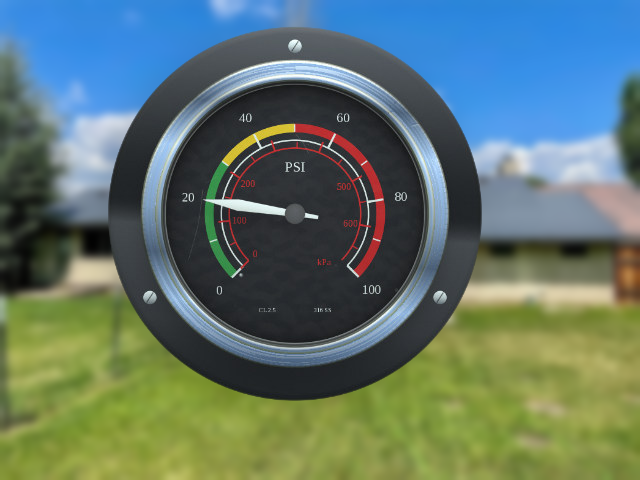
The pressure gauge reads 20 psi
